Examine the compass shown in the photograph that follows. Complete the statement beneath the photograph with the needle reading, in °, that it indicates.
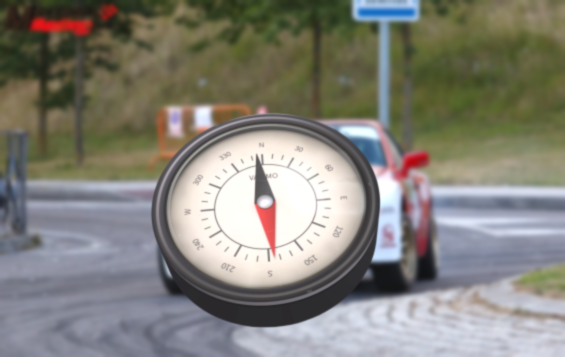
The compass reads 175 °
